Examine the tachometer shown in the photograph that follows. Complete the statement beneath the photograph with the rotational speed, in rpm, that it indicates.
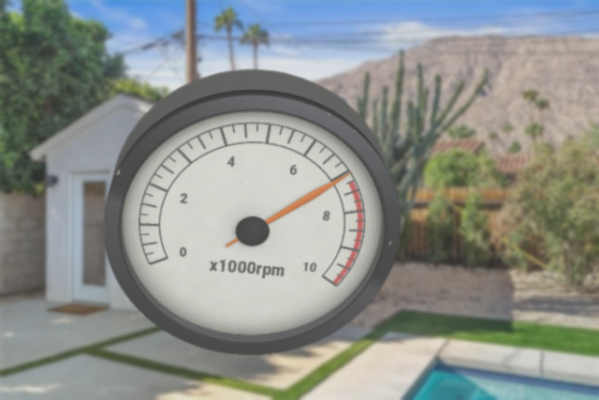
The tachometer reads 7000 rpm
